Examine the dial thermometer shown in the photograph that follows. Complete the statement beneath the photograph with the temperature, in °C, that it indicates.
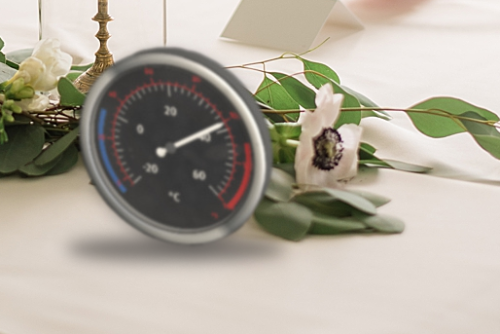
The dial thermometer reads 38 °C
